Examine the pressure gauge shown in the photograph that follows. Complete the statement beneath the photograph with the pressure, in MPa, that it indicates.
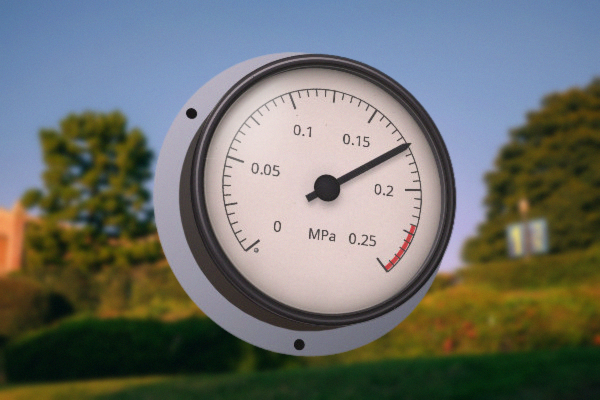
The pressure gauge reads 0.175 MPa
